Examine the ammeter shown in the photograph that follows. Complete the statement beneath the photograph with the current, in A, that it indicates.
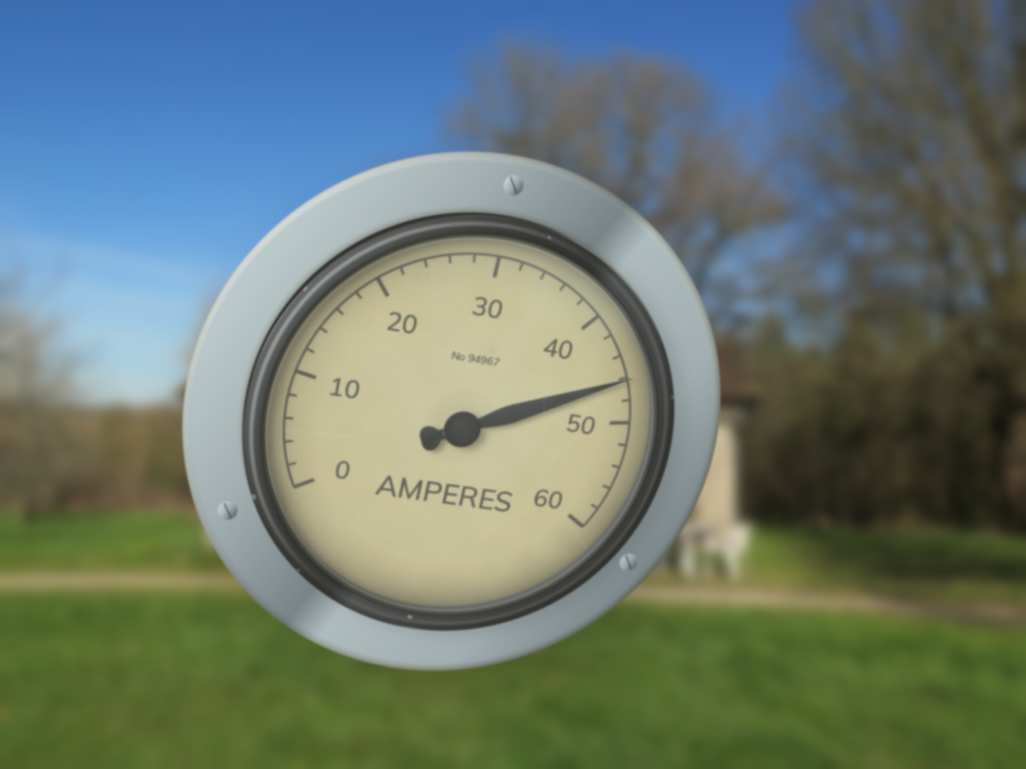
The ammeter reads 46 A
